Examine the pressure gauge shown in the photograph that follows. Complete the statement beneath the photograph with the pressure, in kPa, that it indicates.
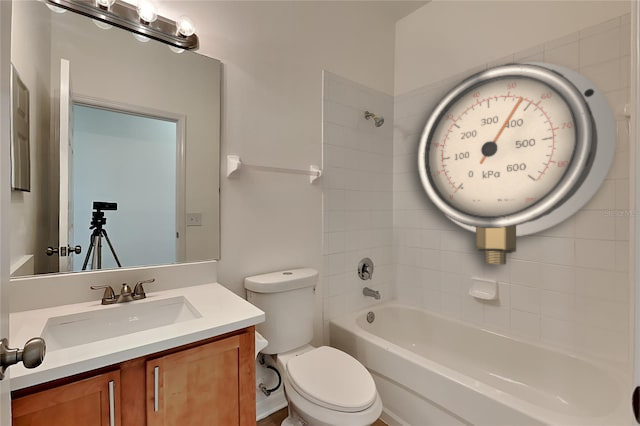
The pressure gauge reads 380 kPa
